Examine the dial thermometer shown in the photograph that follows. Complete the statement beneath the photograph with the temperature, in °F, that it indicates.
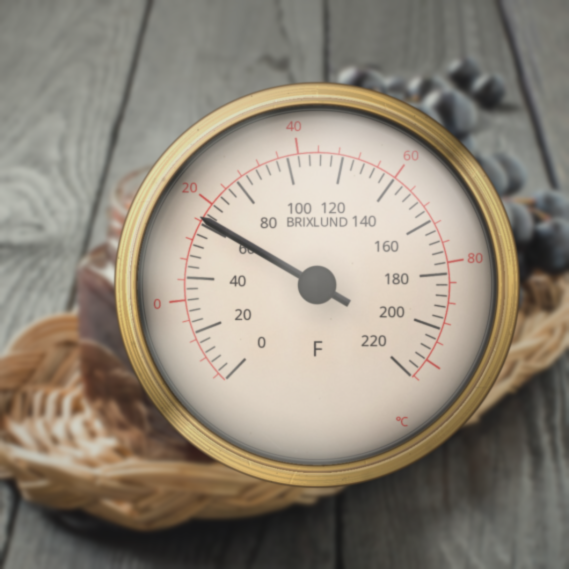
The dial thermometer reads 62 °F
